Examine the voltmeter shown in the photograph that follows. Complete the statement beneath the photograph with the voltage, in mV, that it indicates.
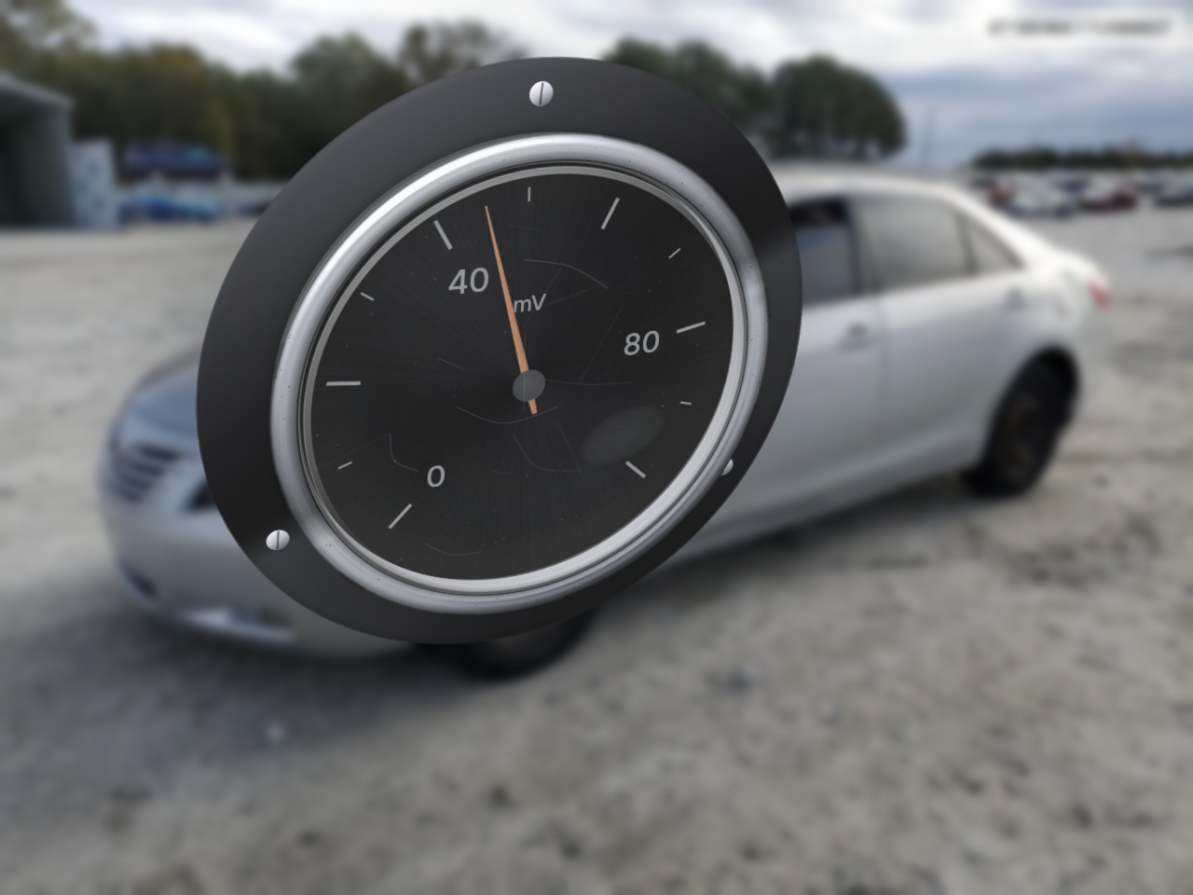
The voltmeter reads 45 mV
